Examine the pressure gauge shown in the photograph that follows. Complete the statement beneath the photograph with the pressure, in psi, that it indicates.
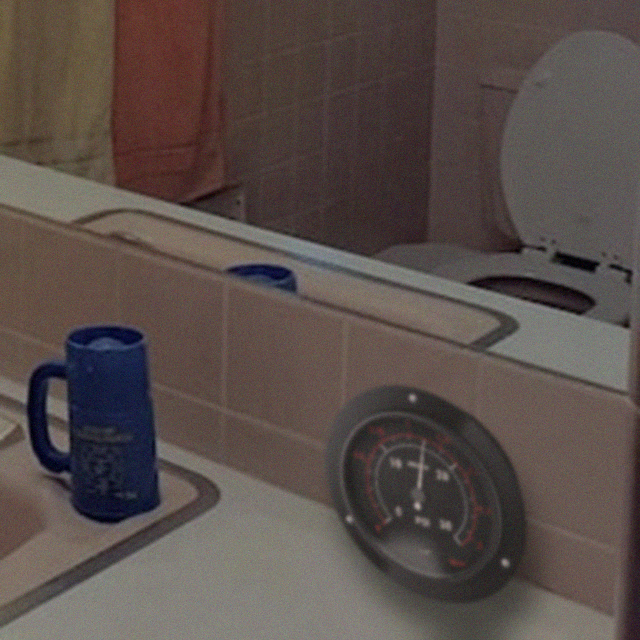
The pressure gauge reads 16 psi
